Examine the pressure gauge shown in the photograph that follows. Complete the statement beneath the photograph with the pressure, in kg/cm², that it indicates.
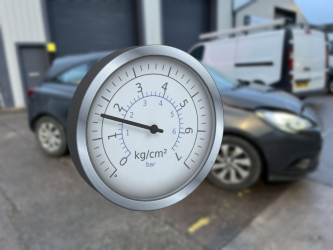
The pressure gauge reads 1.6 kg/cm²
